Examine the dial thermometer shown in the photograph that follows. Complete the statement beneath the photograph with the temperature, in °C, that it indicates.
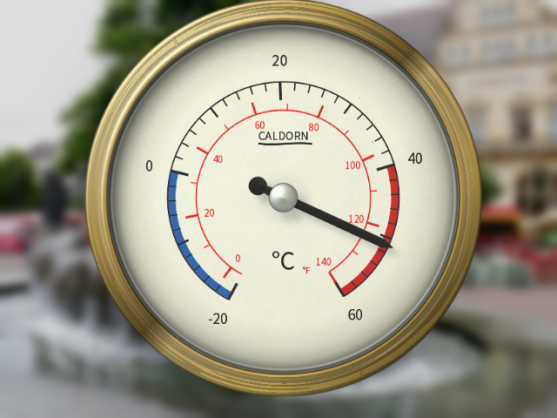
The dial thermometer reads 51 °C
